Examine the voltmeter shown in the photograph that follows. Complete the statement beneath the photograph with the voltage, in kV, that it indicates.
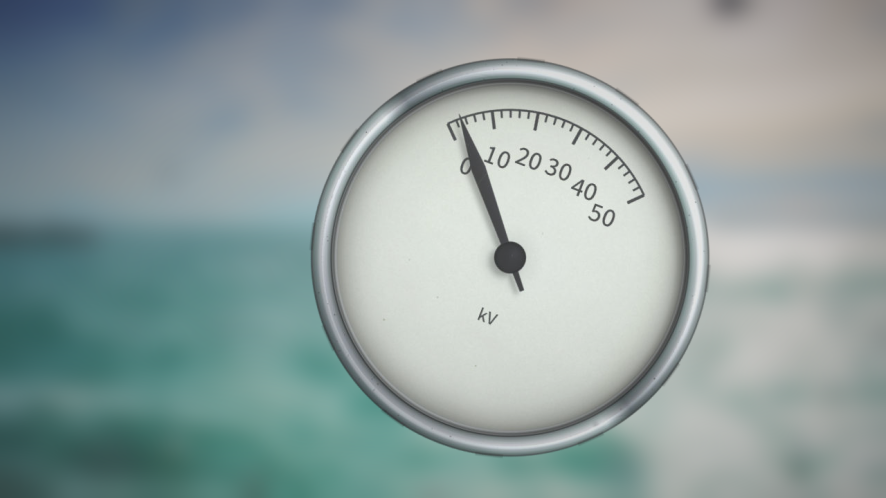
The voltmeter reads 3 kV
